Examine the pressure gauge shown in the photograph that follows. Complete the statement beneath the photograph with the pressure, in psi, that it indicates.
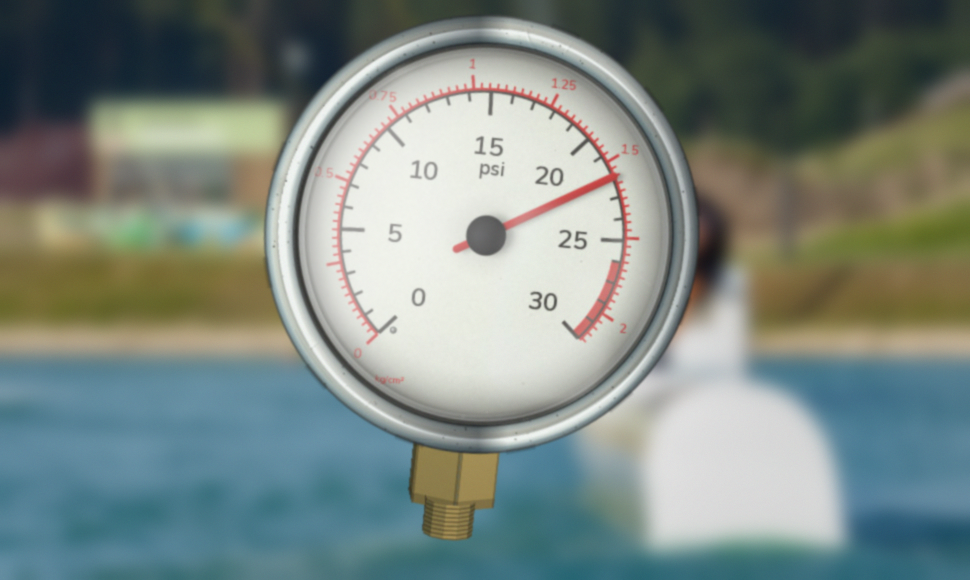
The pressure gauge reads 22 psi
